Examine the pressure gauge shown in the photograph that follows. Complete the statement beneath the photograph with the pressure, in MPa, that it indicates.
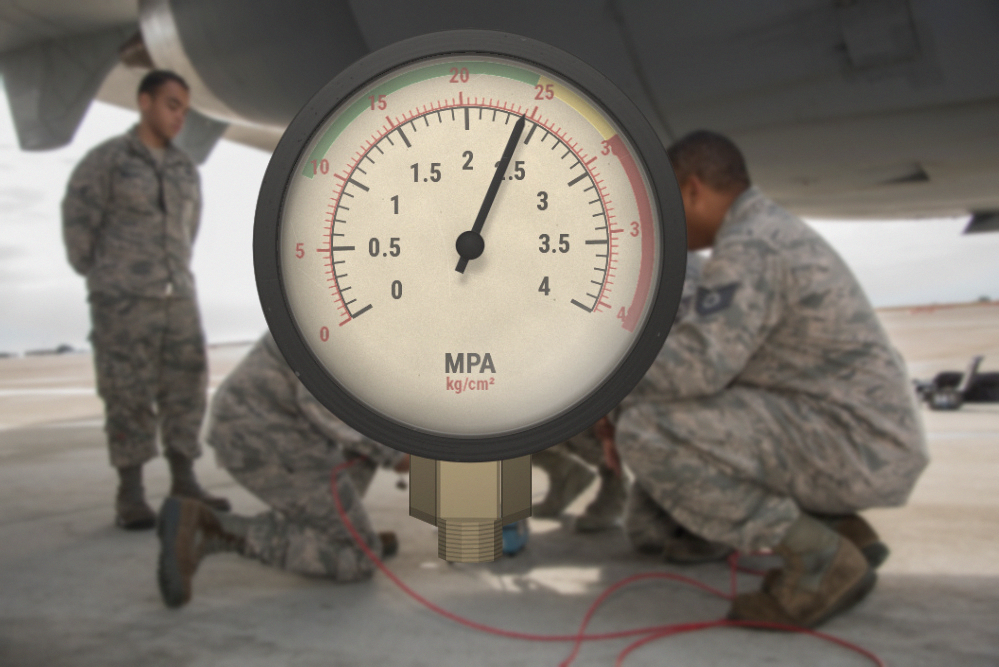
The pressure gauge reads 2.4 MPa
